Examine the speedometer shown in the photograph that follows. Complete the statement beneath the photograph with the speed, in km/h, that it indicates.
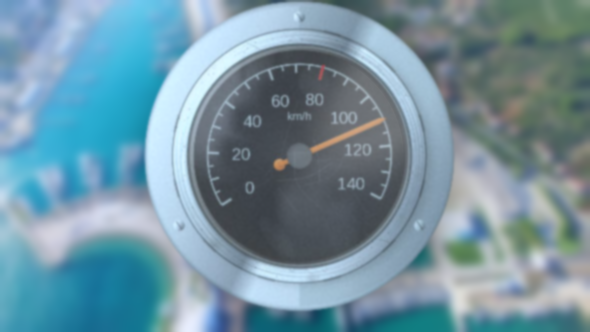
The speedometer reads 110 km/h
